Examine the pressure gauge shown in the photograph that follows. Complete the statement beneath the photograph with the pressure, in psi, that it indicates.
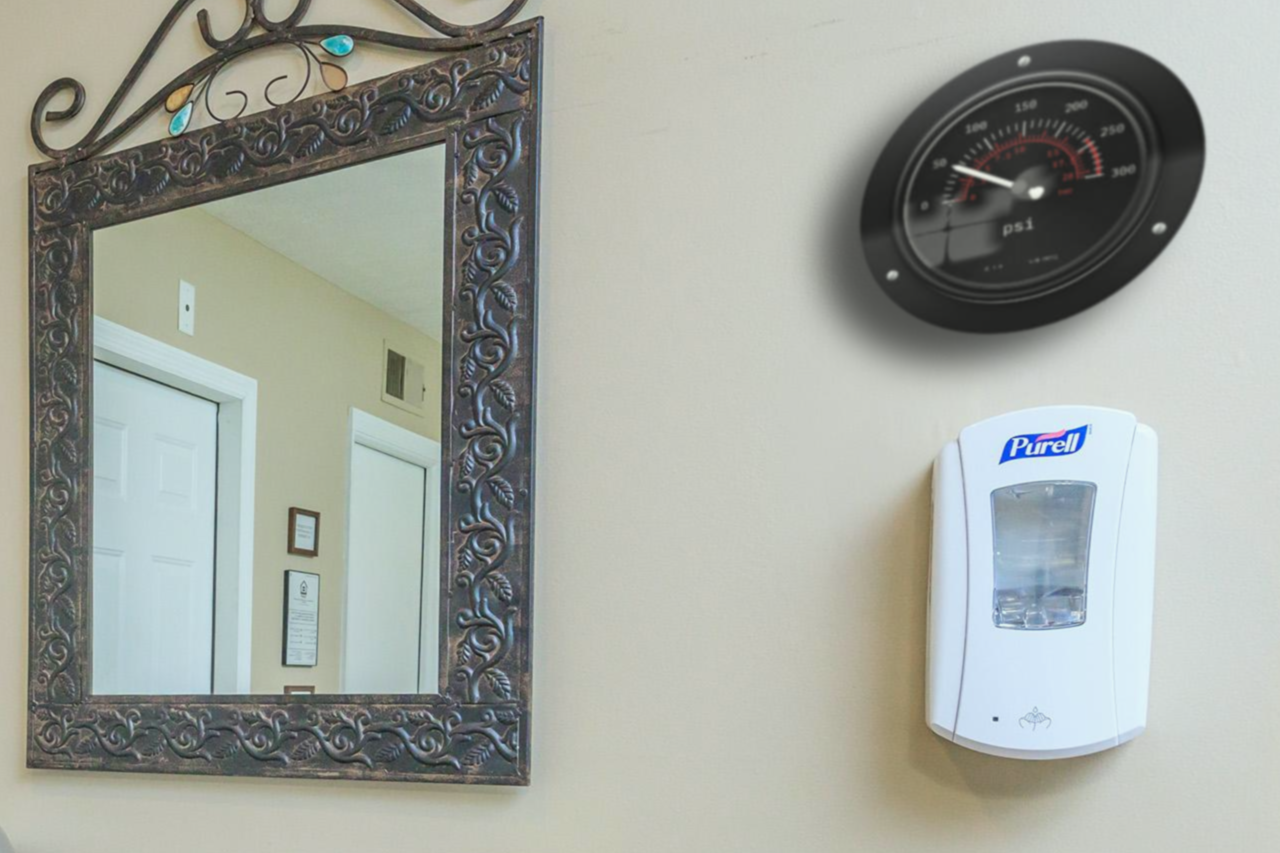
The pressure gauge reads 50 psi
